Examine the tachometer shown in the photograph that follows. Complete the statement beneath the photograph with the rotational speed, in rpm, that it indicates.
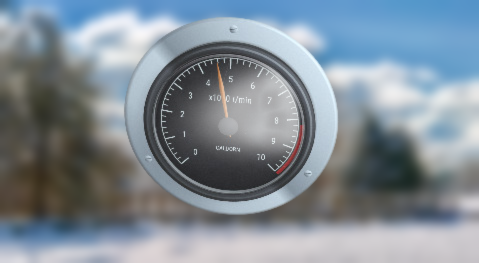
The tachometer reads 4600 rpm
